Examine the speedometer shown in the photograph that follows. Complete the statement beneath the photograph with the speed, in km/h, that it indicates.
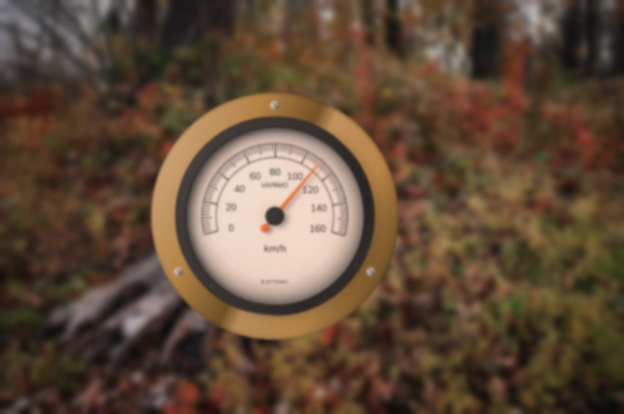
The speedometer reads 110 km/h
